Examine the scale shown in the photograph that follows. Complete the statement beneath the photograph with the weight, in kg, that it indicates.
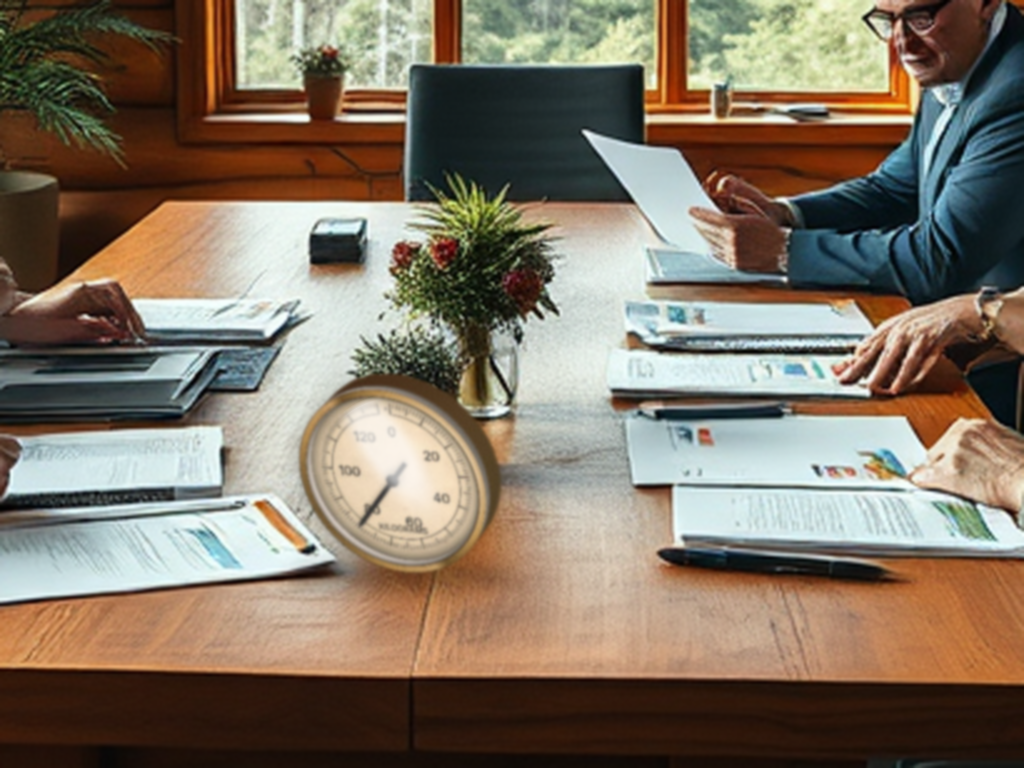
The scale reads 80 kg
